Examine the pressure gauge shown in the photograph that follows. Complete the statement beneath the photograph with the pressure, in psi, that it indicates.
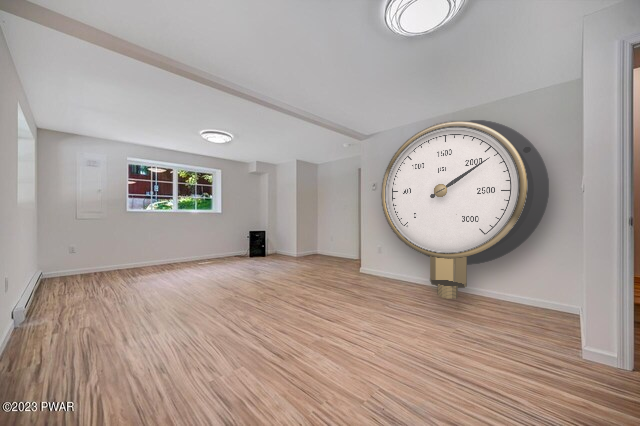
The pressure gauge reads 2100 psi
